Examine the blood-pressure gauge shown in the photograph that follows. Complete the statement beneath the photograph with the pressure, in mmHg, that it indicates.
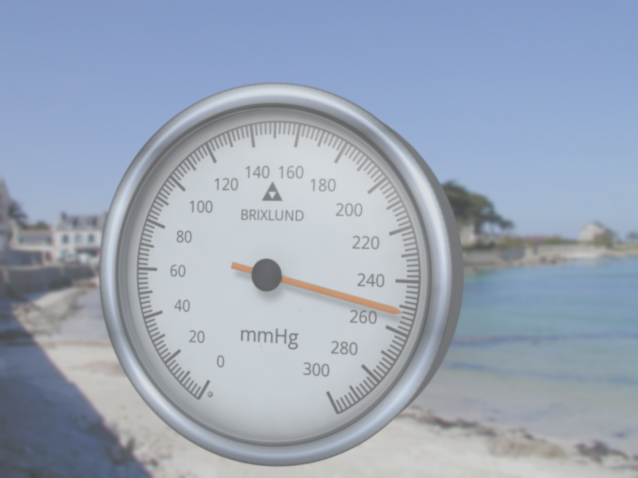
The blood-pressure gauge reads 252 mmHg
